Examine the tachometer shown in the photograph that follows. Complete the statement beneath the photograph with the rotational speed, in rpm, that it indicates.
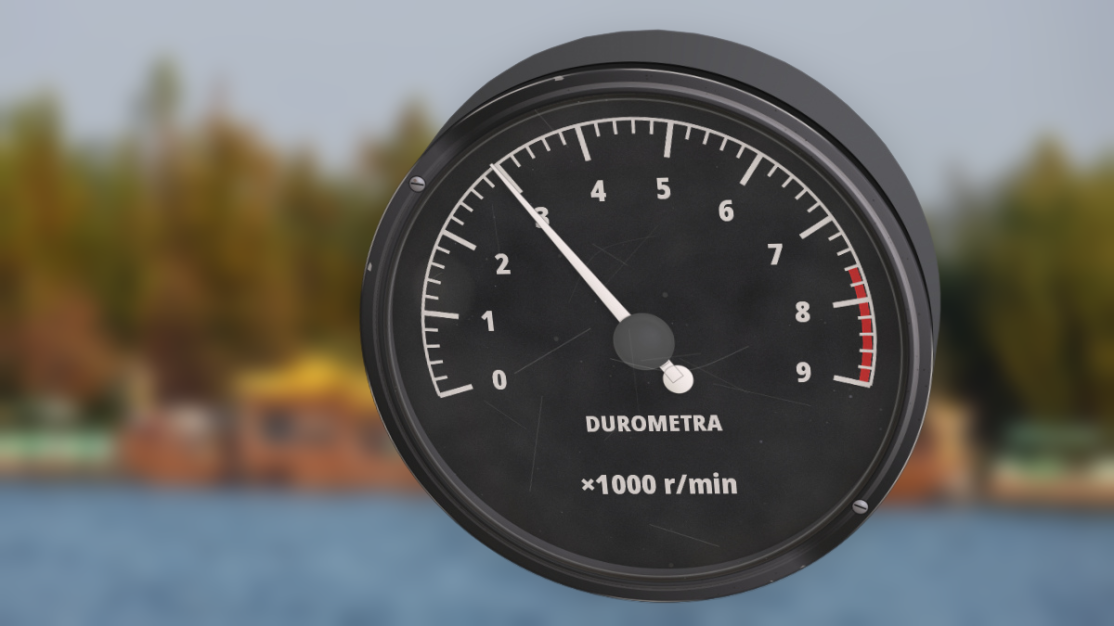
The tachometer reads 3000 rpm
